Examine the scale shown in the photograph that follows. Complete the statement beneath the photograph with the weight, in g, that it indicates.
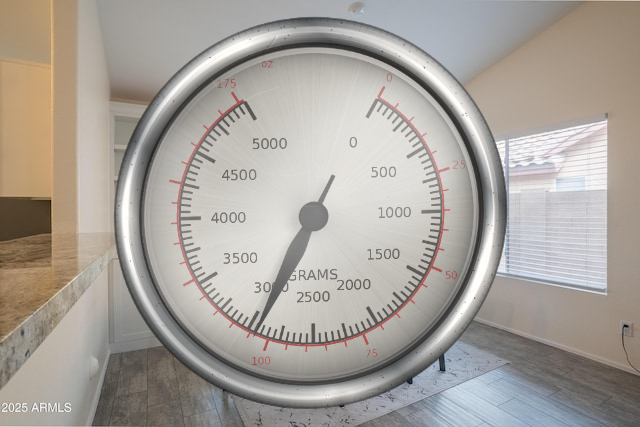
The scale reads 2950 g
